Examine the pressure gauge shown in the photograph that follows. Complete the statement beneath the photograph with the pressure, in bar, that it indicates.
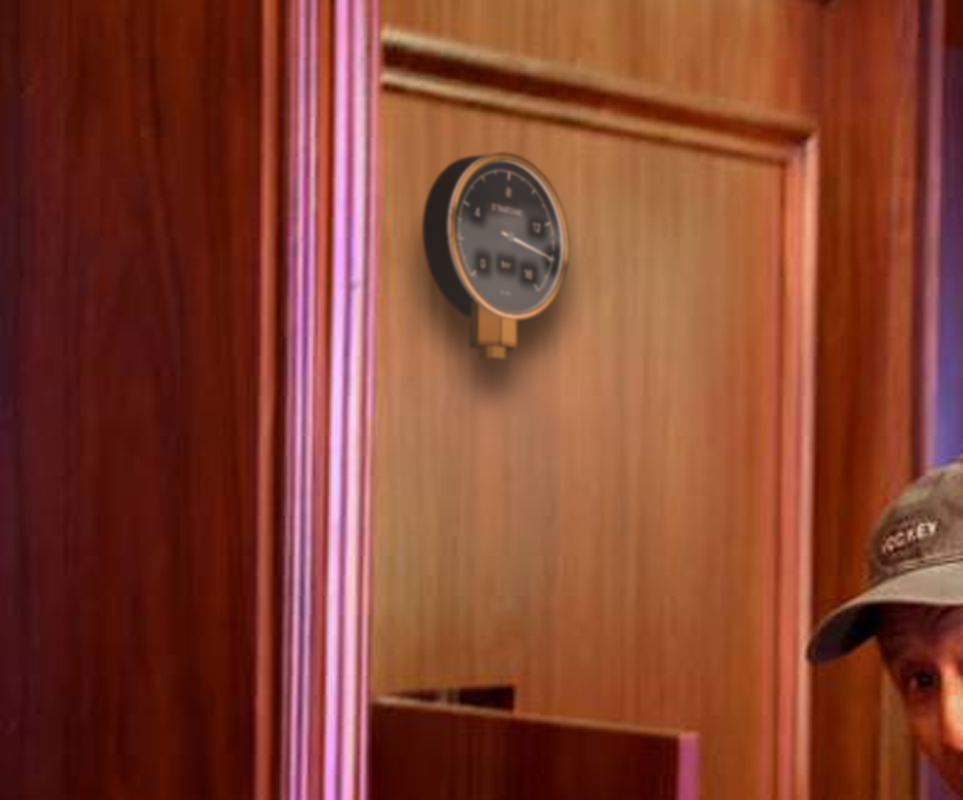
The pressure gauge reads 14 bar
